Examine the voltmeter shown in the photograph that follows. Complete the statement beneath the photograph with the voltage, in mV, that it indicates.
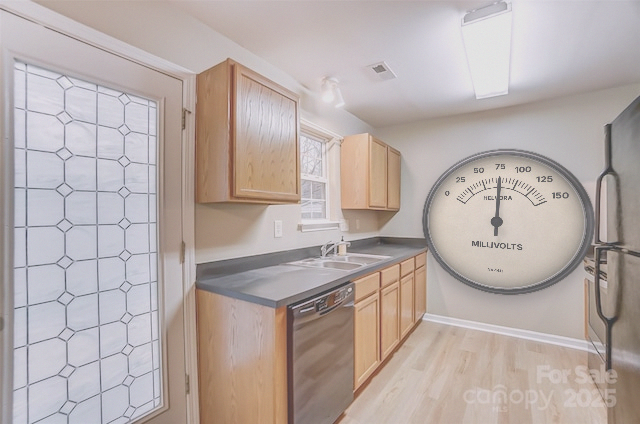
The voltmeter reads 75 mV
